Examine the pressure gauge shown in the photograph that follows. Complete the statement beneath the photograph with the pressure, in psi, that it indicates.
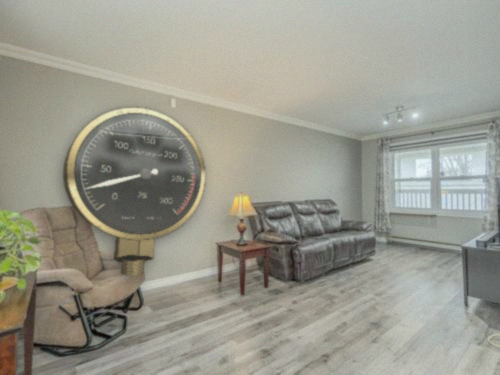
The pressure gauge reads 25 psi
